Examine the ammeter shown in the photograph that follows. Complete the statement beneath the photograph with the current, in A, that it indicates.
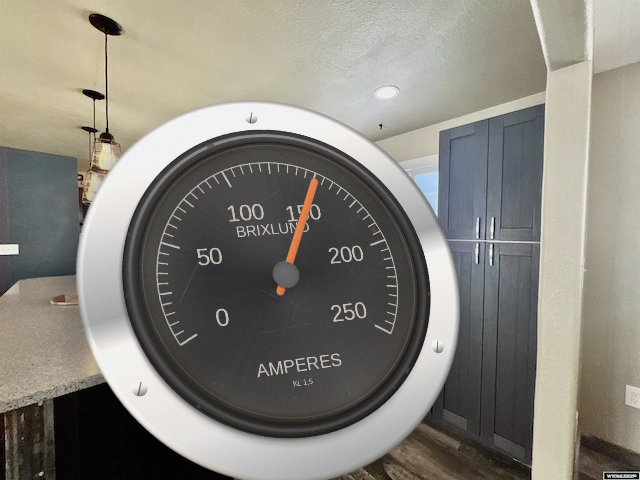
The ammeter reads 150 A
